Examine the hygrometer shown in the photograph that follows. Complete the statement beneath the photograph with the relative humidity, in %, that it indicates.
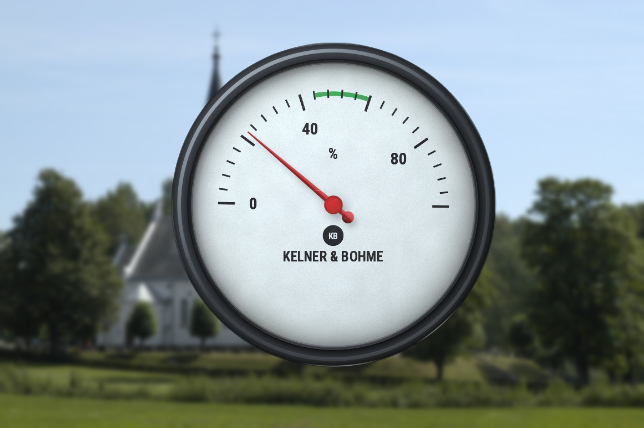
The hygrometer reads 22 %
